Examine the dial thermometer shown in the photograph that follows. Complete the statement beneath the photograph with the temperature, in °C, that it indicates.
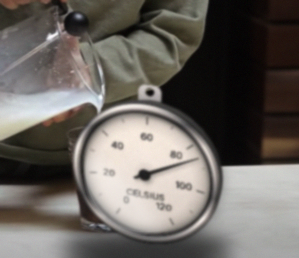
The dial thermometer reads 85 °C
